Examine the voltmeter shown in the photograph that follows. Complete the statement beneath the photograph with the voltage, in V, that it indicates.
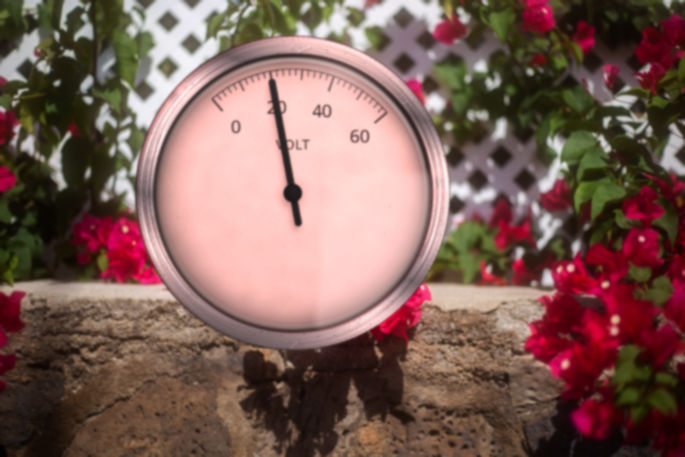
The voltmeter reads 20 V
